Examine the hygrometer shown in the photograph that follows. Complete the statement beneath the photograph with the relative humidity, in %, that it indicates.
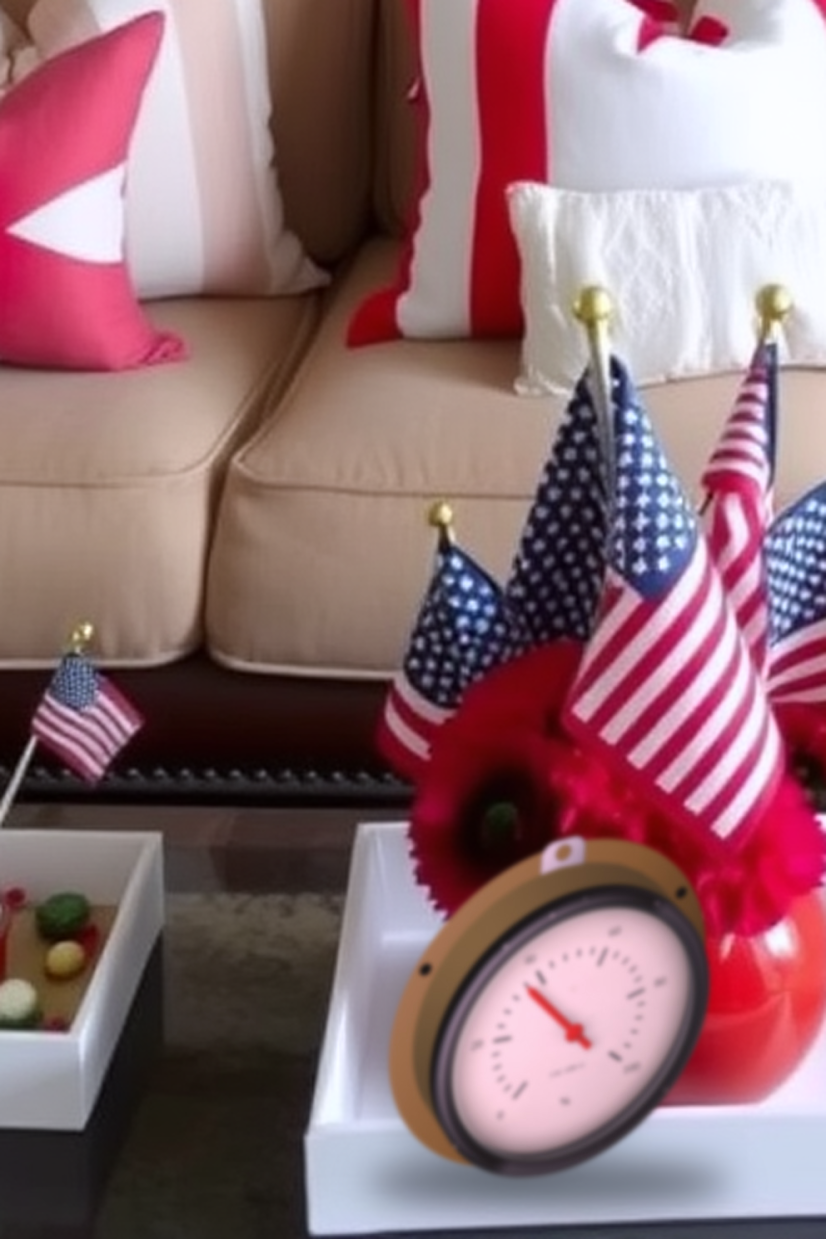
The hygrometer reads 36 %
